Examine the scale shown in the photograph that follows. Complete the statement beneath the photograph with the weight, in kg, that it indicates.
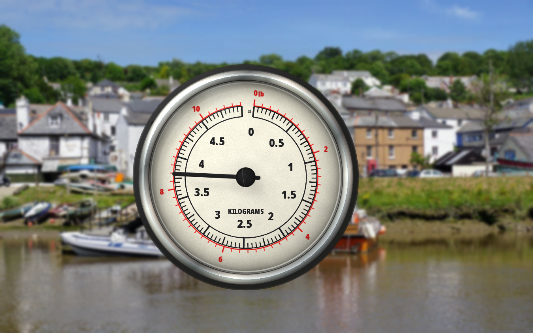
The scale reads 3.8 kg
